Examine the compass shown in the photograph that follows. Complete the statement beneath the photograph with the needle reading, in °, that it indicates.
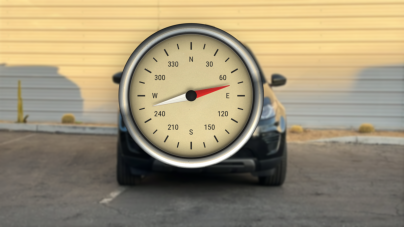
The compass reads 75 °
